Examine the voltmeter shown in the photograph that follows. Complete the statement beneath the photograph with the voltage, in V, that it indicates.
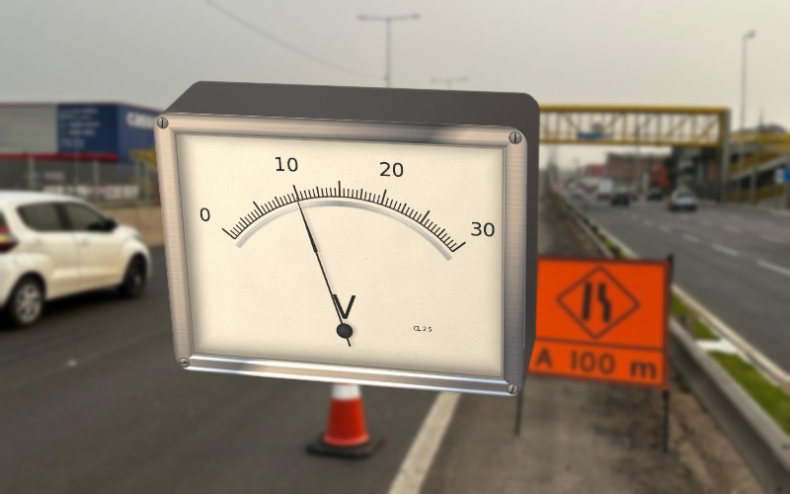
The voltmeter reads 10 V
